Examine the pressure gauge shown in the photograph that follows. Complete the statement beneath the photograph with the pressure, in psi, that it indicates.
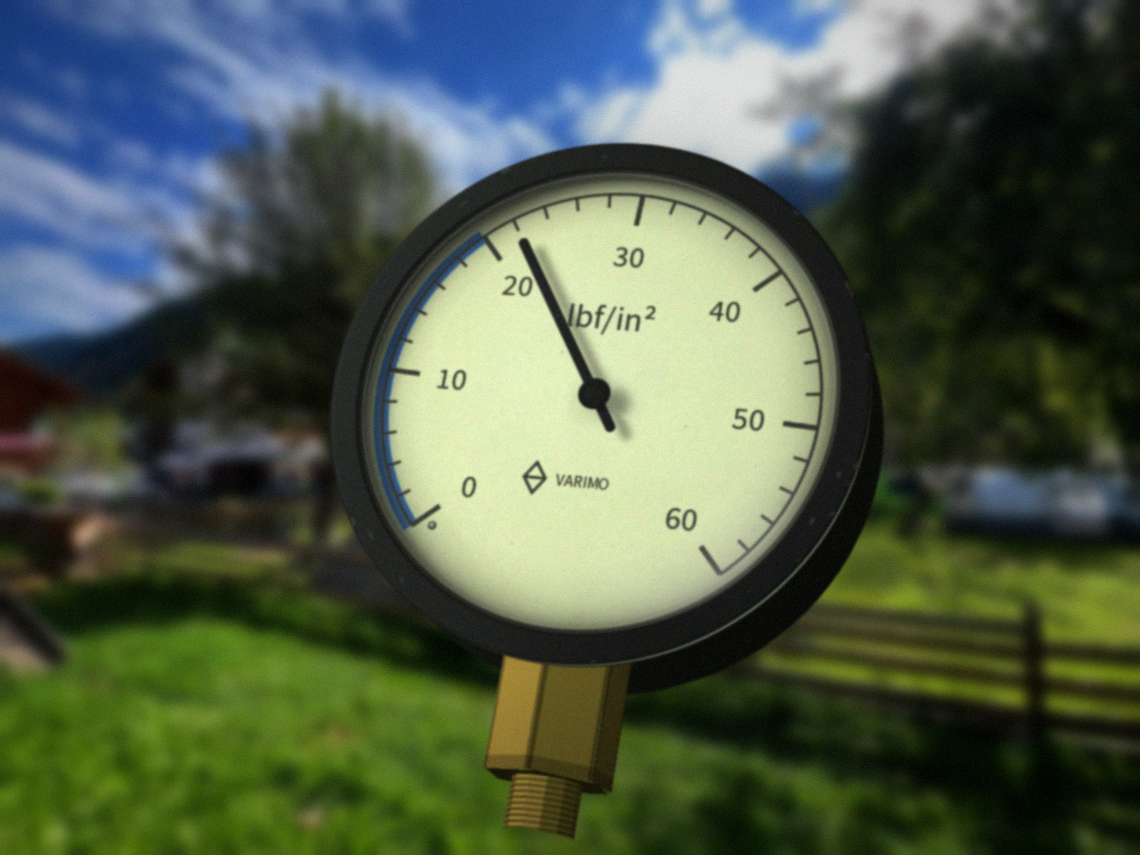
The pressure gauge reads 22 psi
